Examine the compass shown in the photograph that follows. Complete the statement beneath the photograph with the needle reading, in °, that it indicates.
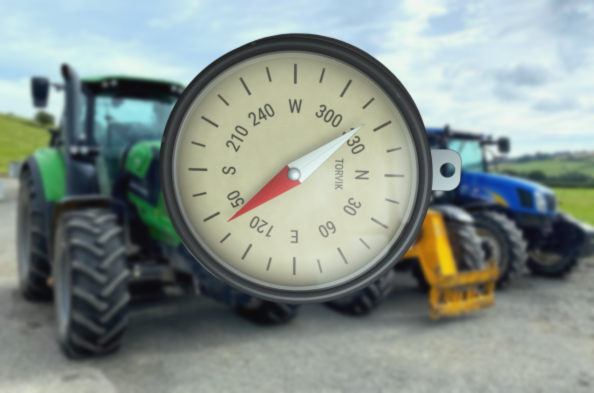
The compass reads 142.5 °
